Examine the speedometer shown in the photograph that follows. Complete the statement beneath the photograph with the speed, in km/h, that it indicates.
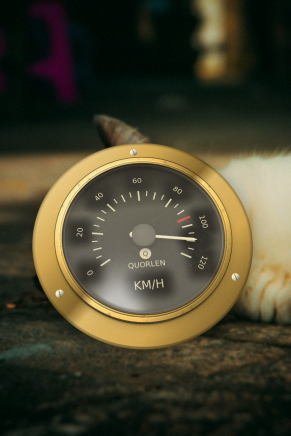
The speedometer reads 110 km/h
